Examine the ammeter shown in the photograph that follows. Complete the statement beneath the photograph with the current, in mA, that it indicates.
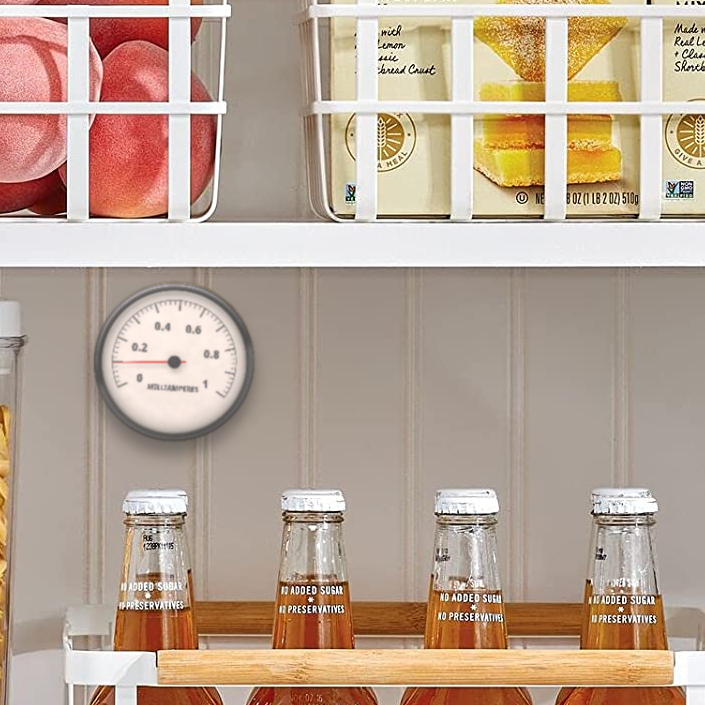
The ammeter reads 0.1 mA
